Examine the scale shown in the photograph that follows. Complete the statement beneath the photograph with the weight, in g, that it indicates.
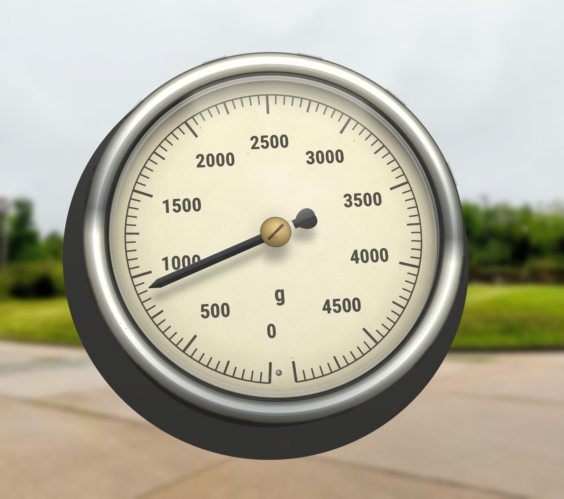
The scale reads 900 g
